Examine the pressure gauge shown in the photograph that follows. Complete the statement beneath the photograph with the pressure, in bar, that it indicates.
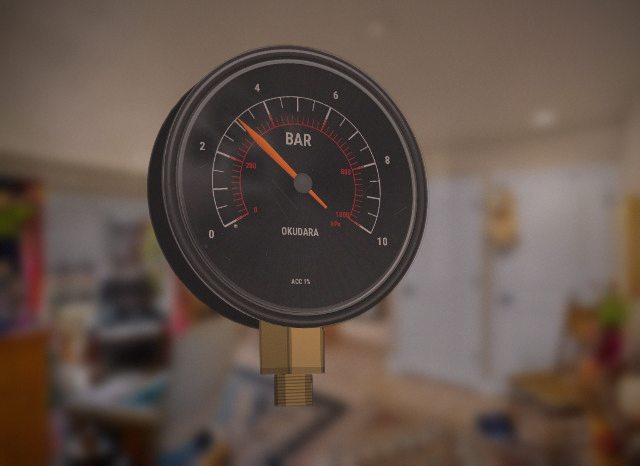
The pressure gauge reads 3 bar
